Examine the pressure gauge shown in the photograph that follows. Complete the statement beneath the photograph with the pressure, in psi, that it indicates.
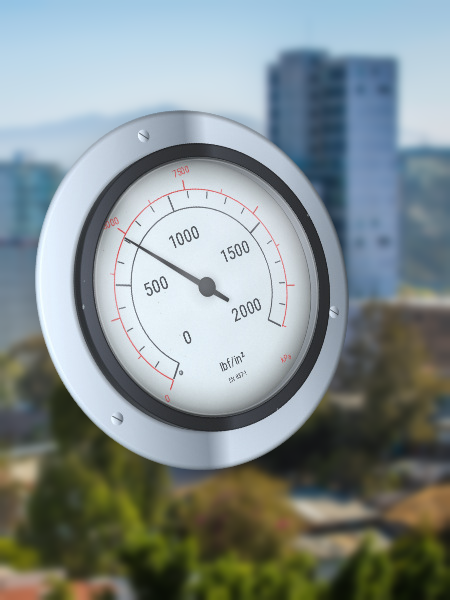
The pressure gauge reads 700 psi
